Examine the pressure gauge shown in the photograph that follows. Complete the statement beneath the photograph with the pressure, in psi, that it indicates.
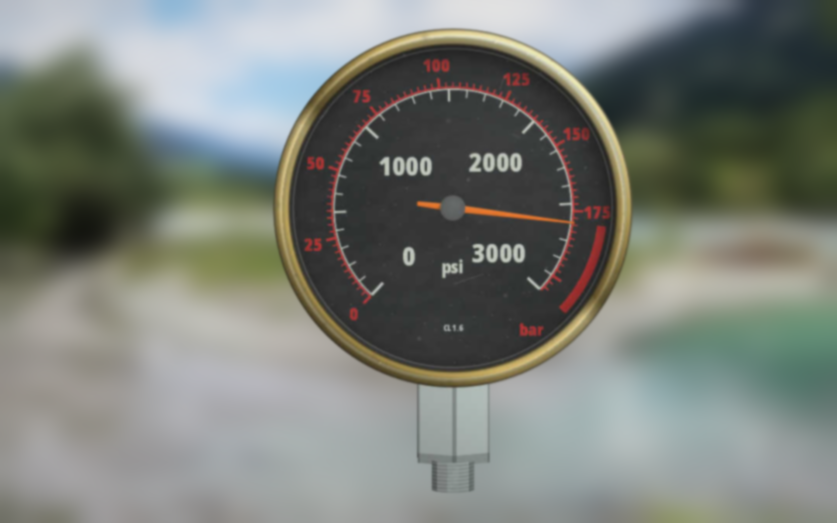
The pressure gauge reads 2600 psi
